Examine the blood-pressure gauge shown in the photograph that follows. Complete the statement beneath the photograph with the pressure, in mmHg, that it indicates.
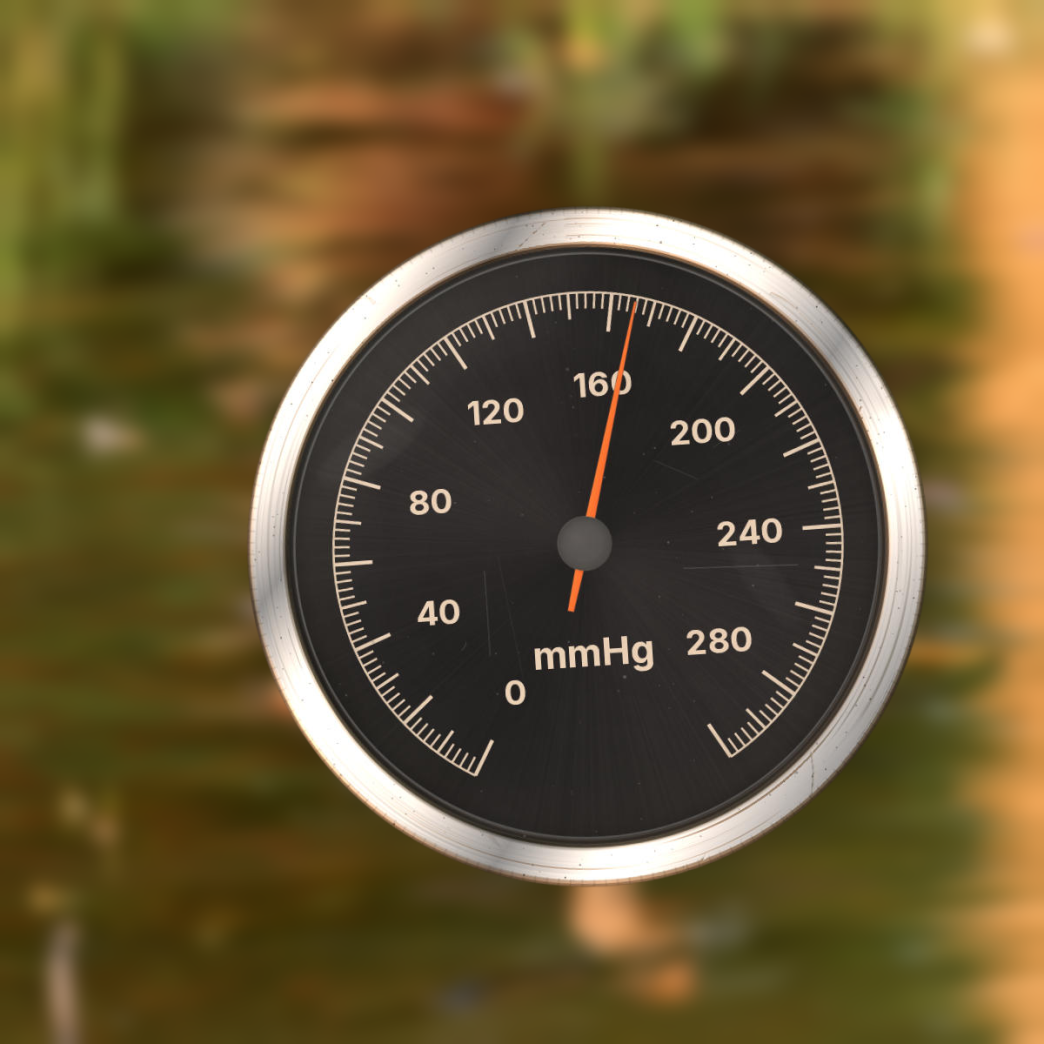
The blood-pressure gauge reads 166 mmHg
